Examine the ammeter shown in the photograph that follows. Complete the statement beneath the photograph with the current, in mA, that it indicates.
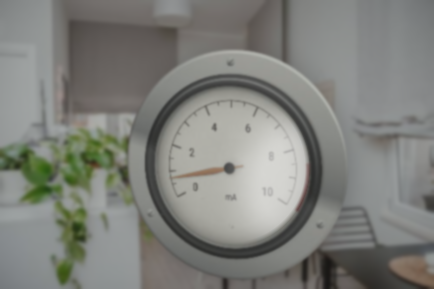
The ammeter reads 0.75 mA
